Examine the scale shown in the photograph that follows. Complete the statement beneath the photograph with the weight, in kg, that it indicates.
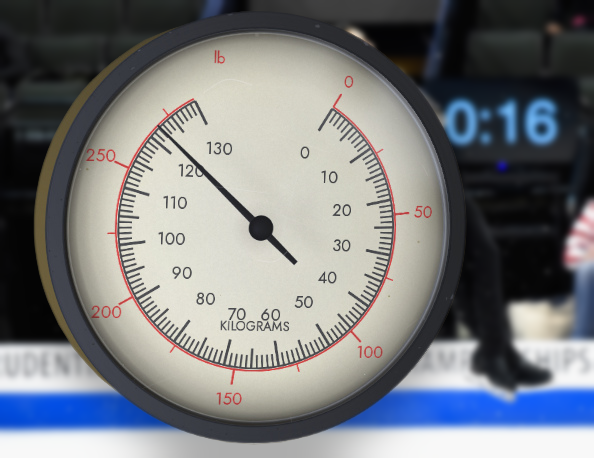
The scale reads 122 kg
